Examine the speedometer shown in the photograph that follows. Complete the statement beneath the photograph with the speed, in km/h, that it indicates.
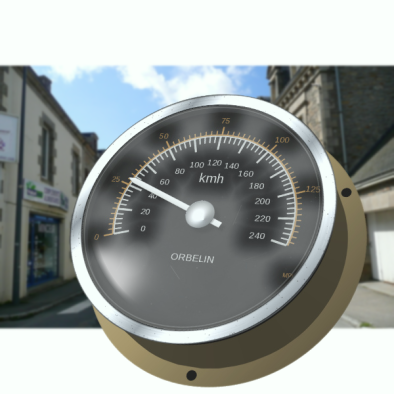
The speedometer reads 44 km/h
